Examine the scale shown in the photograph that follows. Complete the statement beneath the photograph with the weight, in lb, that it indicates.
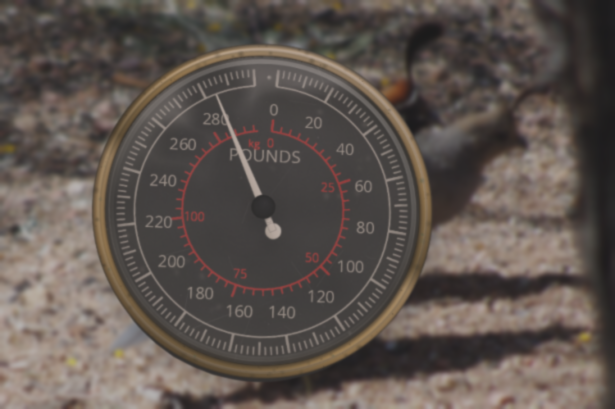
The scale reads 284 lb
